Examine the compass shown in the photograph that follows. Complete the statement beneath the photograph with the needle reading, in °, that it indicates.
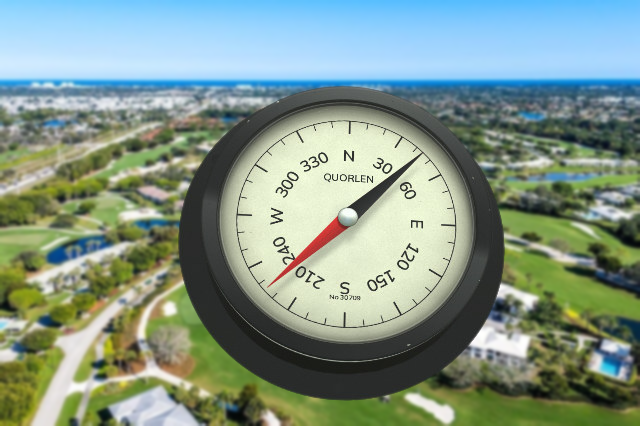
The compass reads 225 °
